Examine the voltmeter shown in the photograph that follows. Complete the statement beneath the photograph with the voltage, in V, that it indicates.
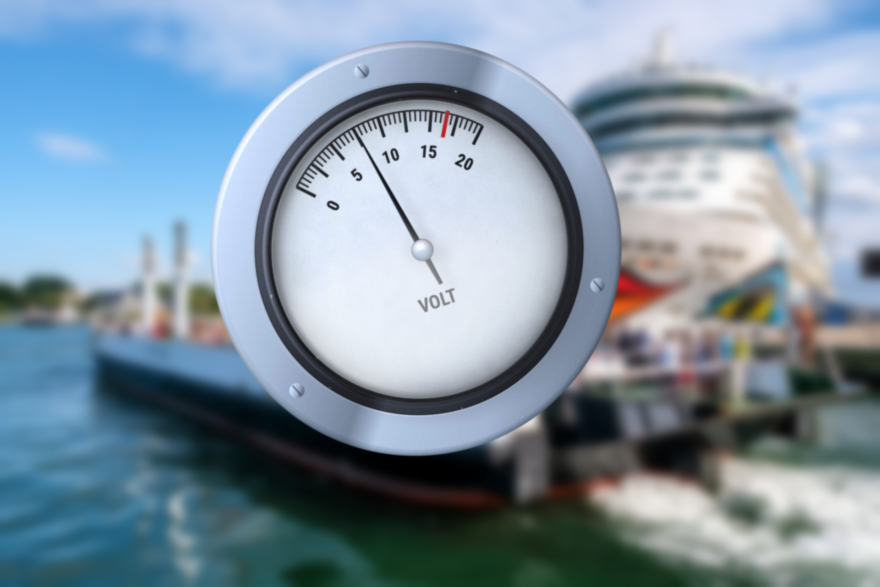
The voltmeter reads 7.5 V
